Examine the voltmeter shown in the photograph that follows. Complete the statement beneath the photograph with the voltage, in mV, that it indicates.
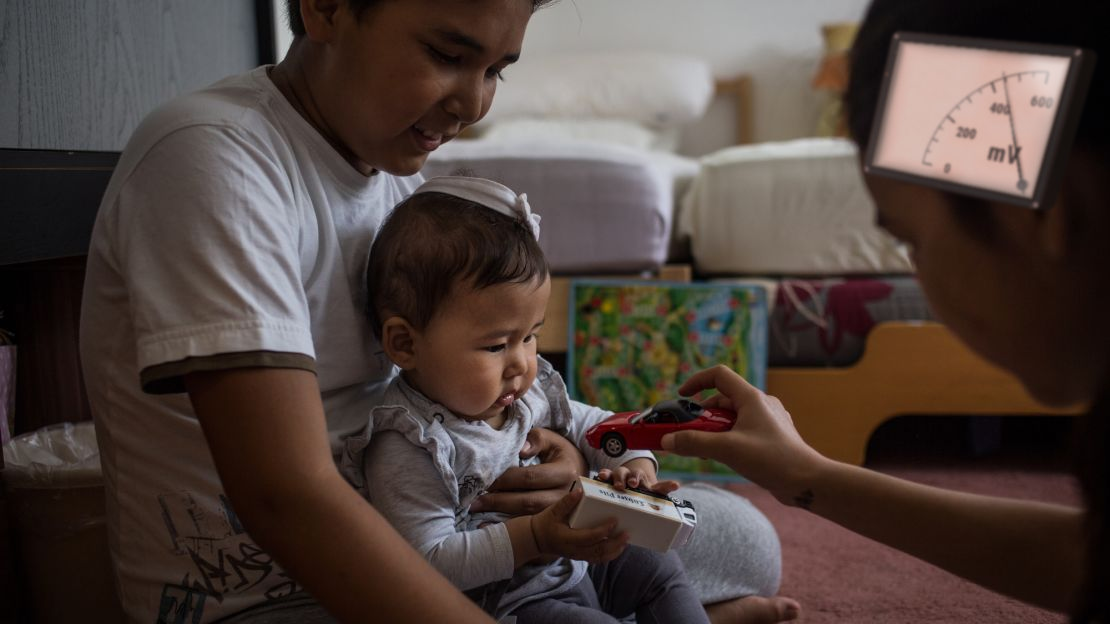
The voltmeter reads 450 mV
